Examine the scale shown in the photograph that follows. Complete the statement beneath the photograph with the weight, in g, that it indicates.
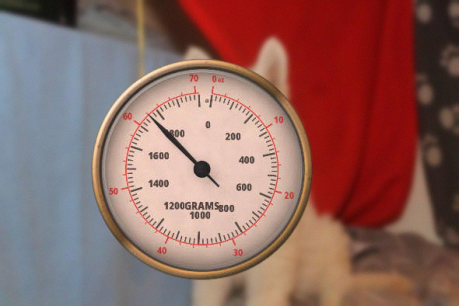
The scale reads 1760 g
